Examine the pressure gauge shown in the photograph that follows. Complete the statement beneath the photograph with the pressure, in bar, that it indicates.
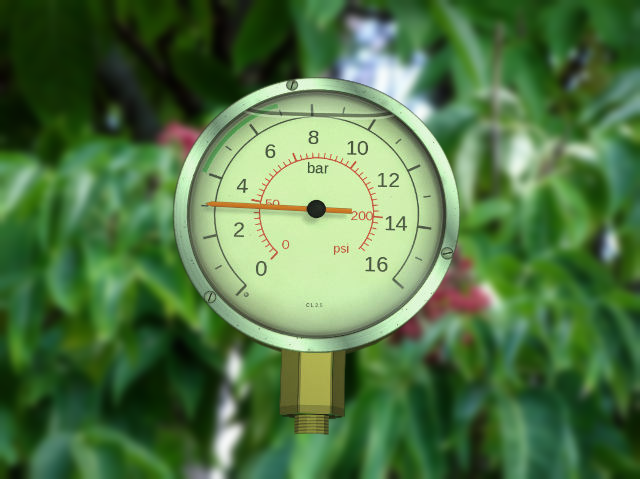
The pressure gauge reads 3 bar
